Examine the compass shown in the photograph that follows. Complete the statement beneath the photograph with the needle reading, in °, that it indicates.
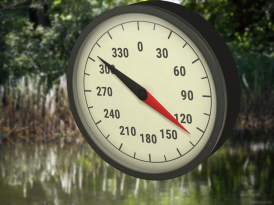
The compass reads 127.5 °
